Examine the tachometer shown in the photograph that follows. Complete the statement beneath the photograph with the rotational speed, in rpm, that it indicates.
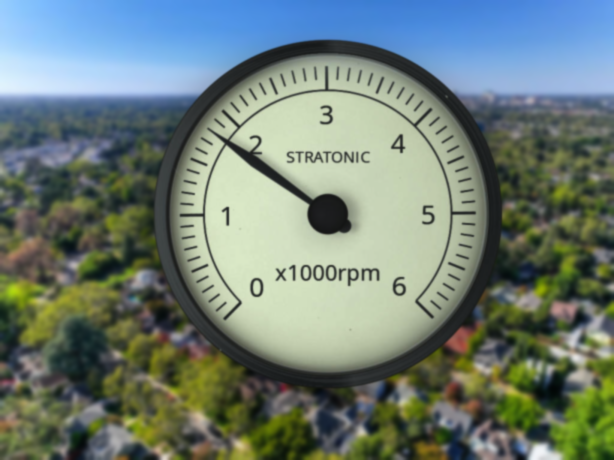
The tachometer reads 1800 rpm
